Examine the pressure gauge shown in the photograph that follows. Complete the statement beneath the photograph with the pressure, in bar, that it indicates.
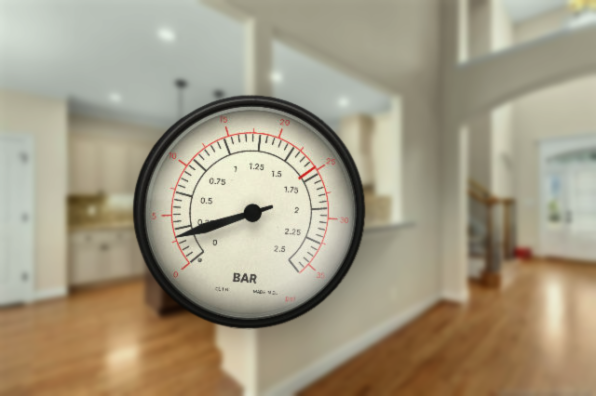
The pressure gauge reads 0.2 bar
